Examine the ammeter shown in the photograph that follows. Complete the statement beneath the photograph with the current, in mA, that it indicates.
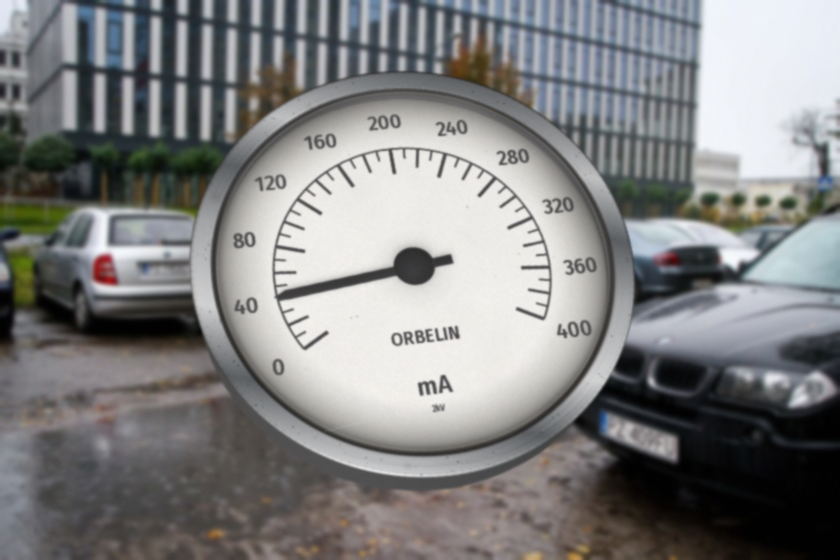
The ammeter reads 40 mA
